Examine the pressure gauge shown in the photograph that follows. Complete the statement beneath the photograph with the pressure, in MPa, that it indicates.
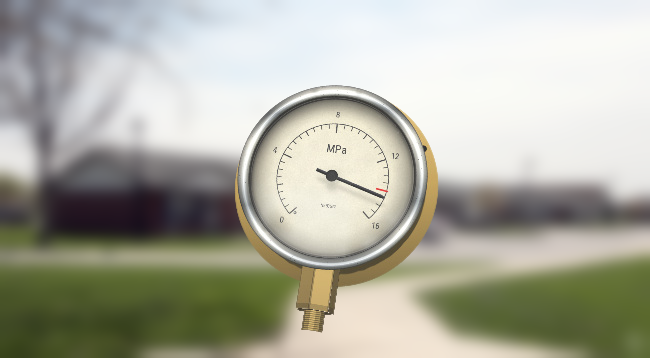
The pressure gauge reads 14.5 MPa
